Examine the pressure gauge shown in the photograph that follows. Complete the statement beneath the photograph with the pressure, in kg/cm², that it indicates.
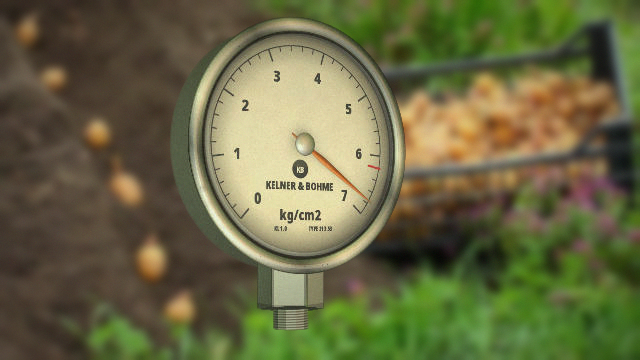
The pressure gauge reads 6.8 kg/cm²
